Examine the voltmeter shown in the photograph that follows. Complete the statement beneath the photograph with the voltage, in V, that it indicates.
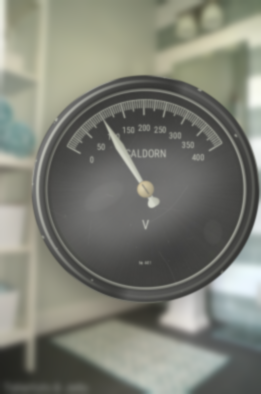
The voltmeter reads 100 V
